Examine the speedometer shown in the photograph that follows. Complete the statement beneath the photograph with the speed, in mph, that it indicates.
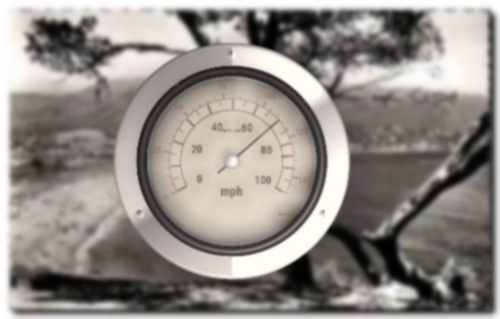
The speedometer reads 70 mph
